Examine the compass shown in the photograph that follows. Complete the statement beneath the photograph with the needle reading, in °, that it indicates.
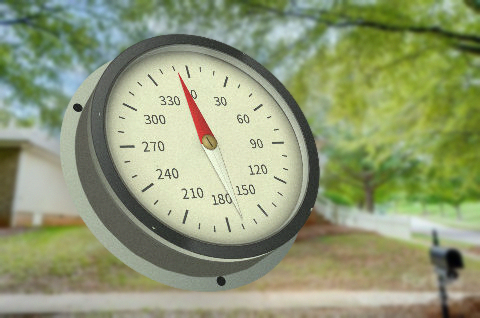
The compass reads 350 °
